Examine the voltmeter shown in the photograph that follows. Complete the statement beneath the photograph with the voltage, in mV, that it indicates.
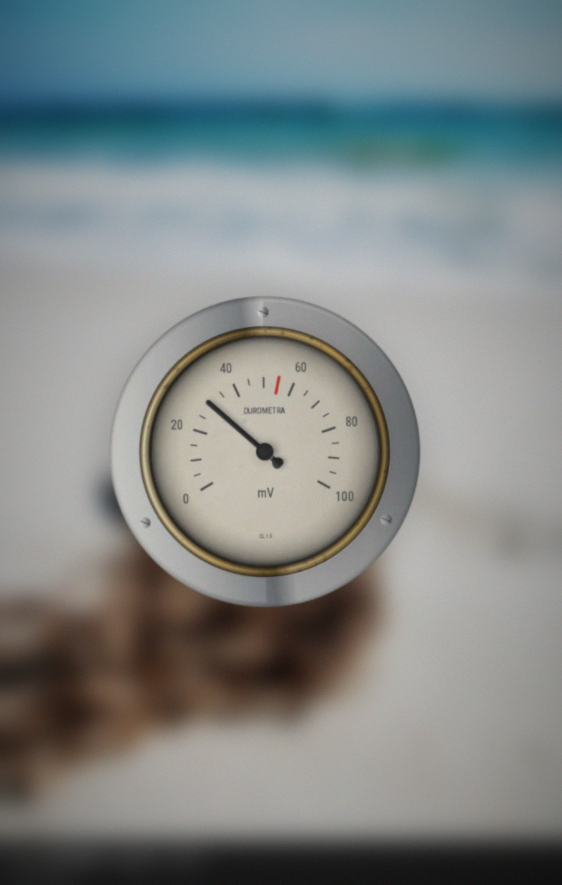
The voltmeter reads 30 mV
